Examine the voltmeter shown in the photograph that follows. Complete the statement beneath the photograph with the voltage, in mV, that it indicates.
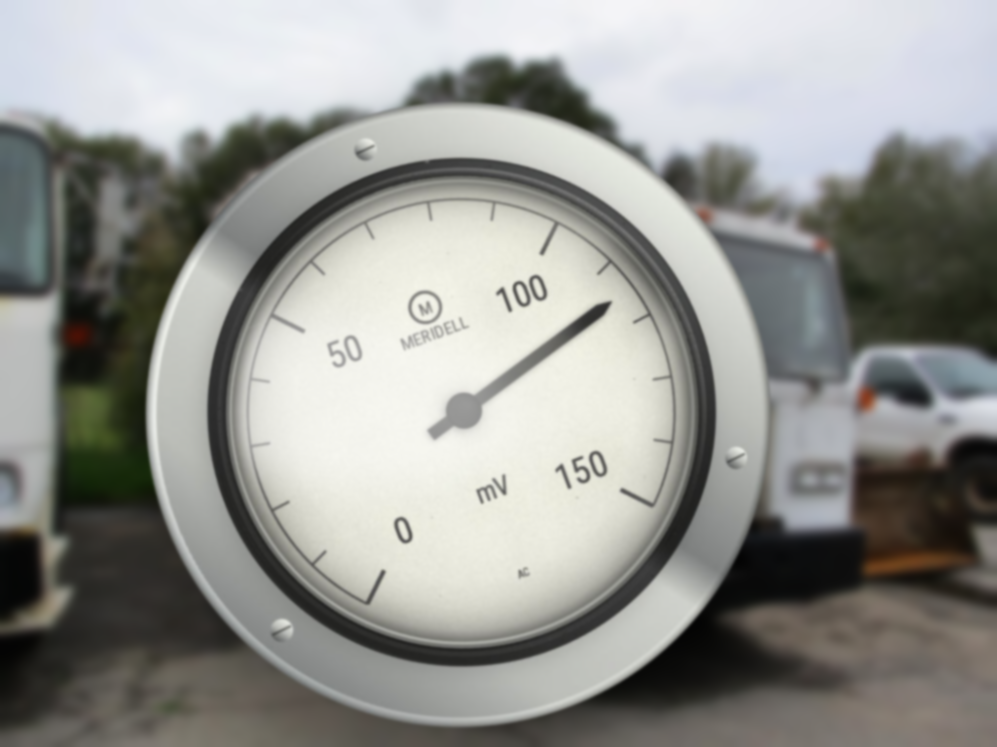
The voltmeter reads 115 mV
